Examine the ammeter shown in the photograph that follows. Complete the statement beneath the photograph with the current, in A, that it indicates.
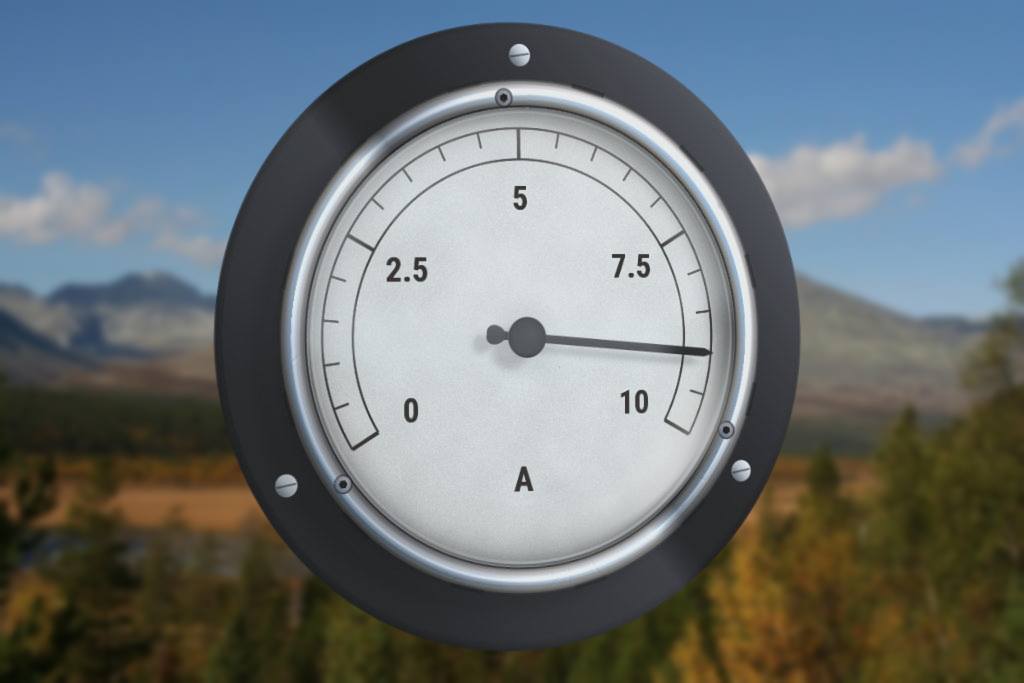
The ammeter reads 9 A
